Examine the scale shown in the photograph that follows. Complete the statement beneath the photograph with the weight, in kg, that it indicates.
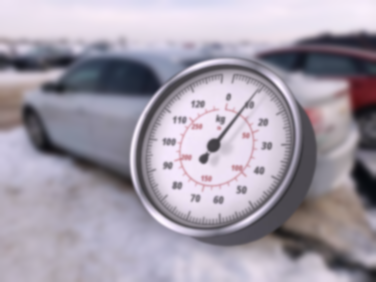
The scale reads 10 kg
